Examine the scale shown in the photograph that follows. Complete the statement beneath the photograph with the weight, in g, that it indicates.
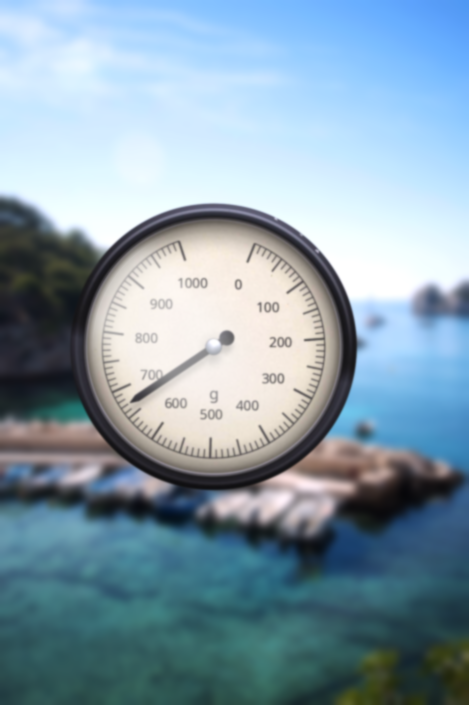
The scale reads 670 g
